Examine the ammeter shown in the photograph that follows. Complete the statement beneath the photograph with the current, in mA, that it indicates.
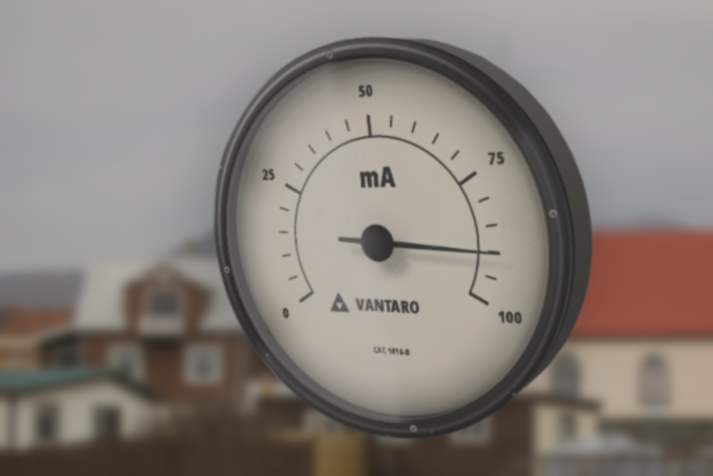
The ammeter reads 90 mA
